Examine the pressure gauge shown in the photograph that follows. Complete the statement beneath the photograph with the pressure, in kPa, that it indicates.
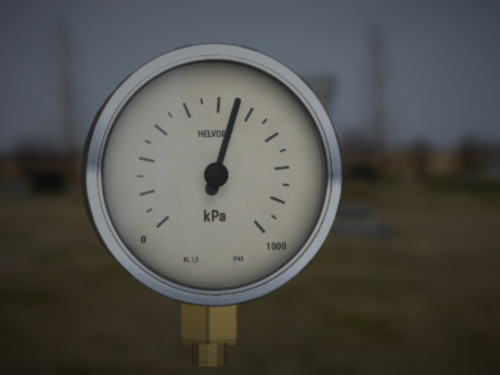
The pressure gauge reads 550 kPa
